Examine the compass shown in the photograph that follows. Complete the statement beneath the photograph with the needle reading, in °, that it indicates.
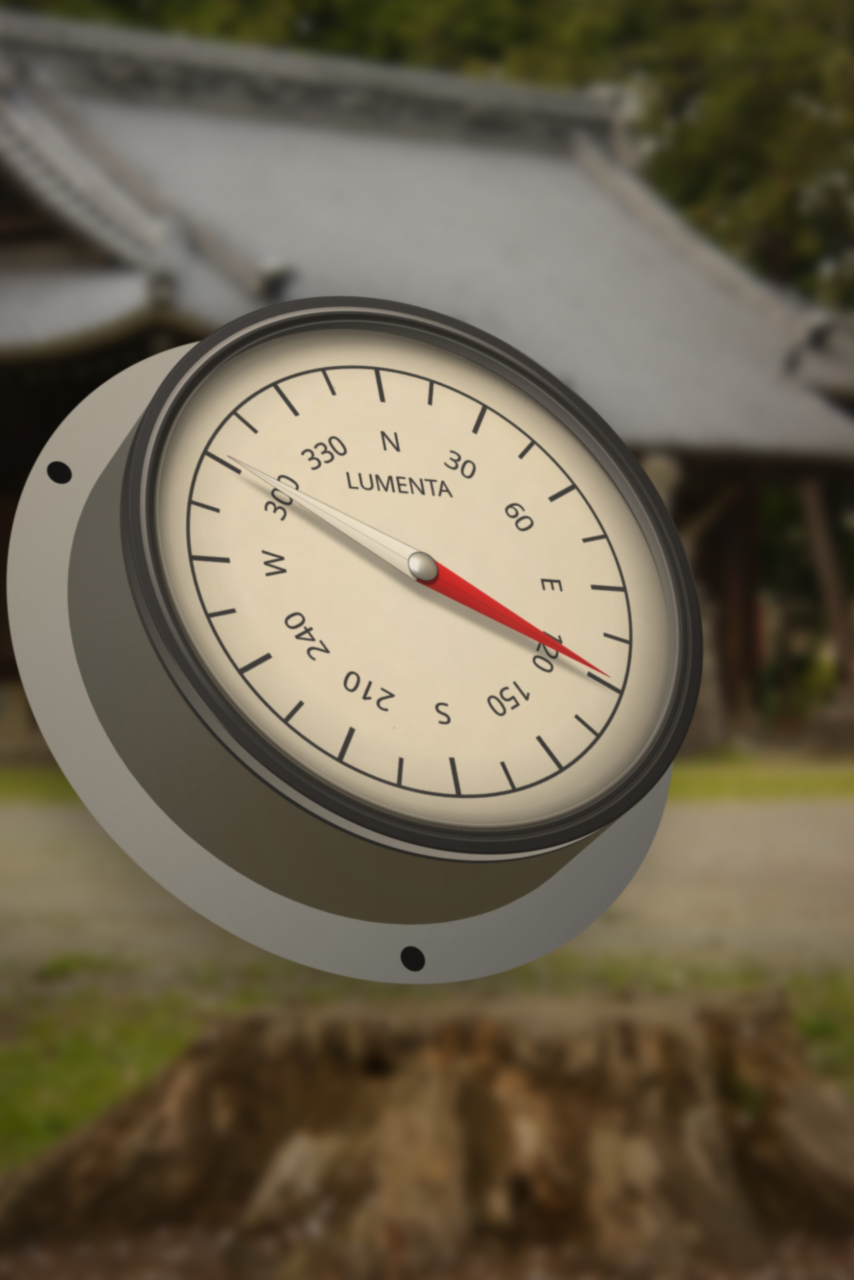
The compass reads 120 °
